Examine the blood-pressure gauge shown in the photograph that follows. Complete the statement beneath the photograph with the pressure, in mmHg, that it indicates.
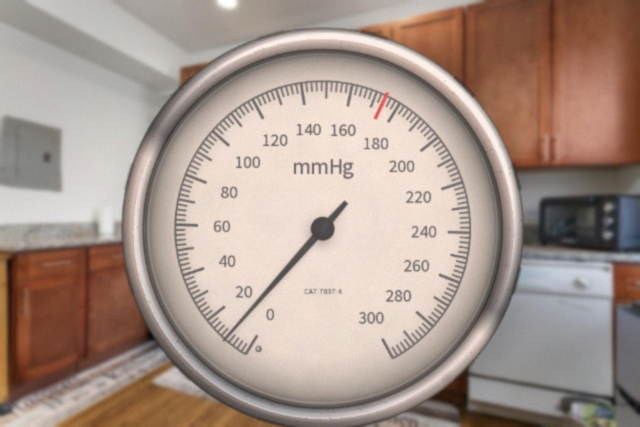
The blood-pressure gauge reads 10 mmHg
